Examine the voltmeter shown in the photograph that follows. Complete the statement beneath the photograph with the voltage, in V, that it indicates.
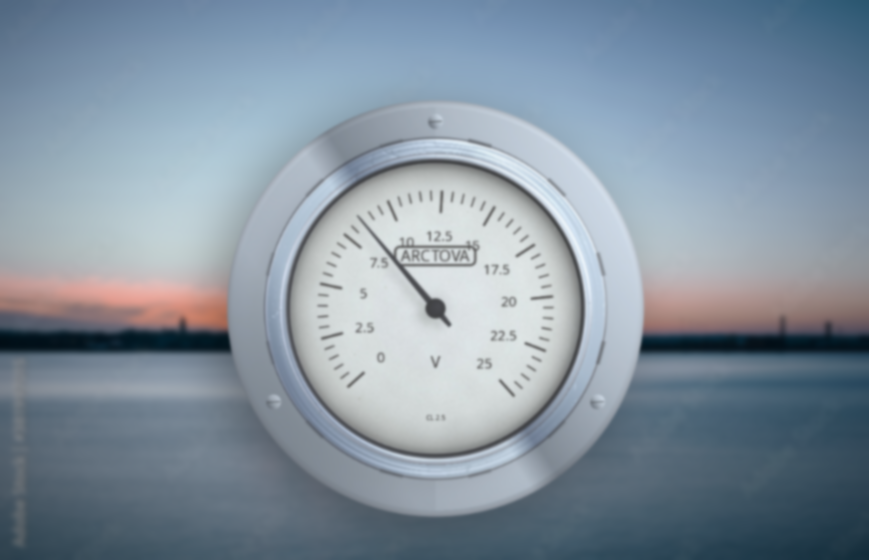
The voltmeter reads 8.5 V
